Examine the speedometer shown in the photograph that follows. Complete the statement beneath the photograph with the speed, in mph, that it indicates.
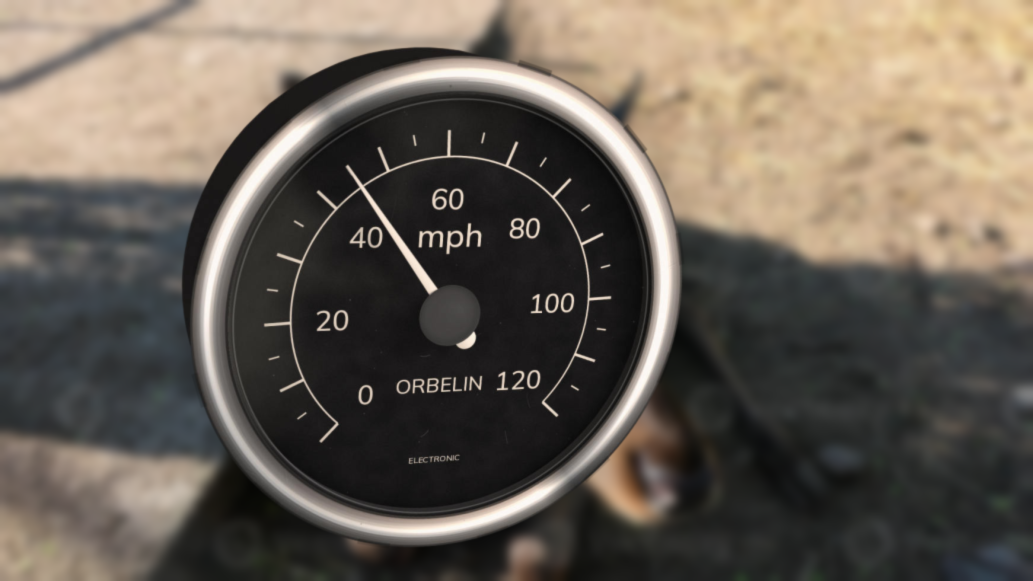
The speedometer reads 45 mph
